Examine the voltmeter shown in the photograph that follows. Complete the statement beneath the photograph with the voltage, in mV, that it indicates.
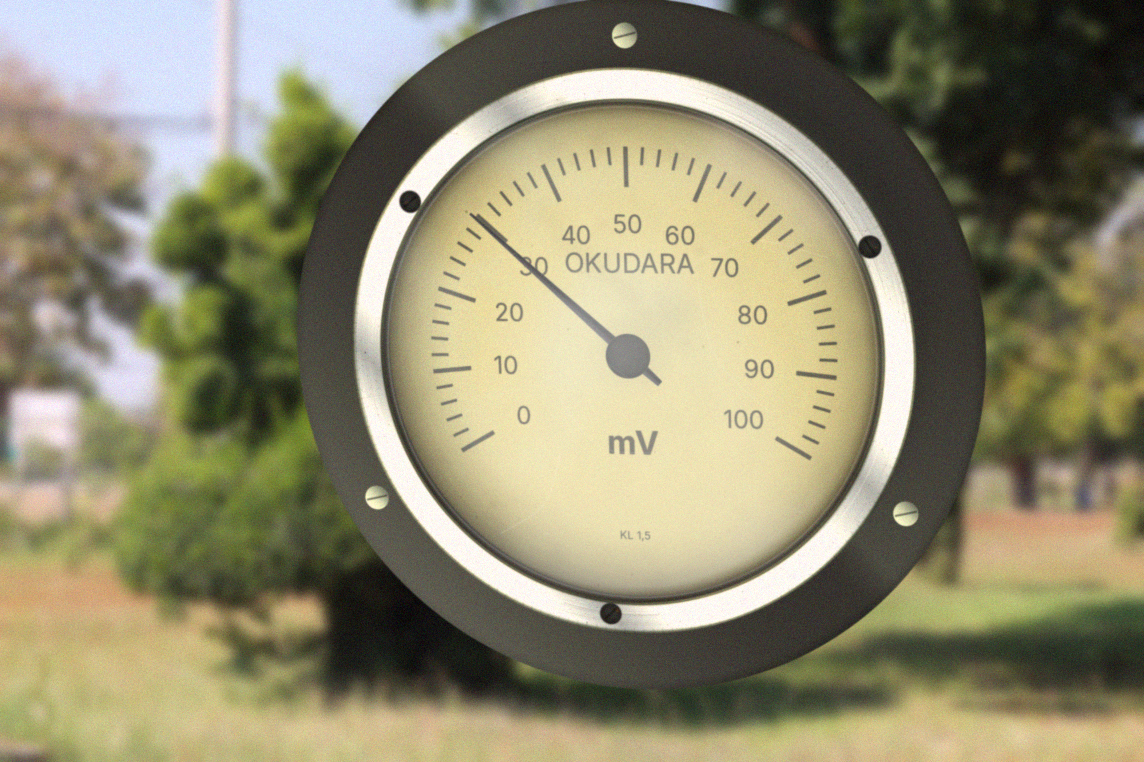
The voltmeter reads 30 mV
